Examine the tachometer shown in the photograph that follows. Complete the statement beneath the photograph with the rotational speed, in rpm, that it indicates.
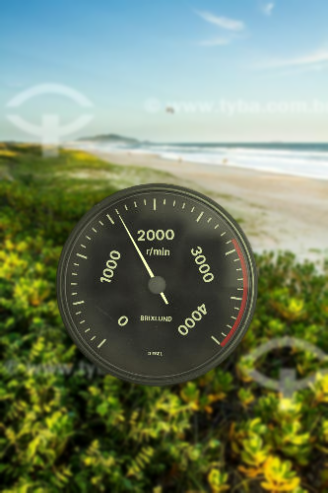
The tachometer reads 1600 rpm
